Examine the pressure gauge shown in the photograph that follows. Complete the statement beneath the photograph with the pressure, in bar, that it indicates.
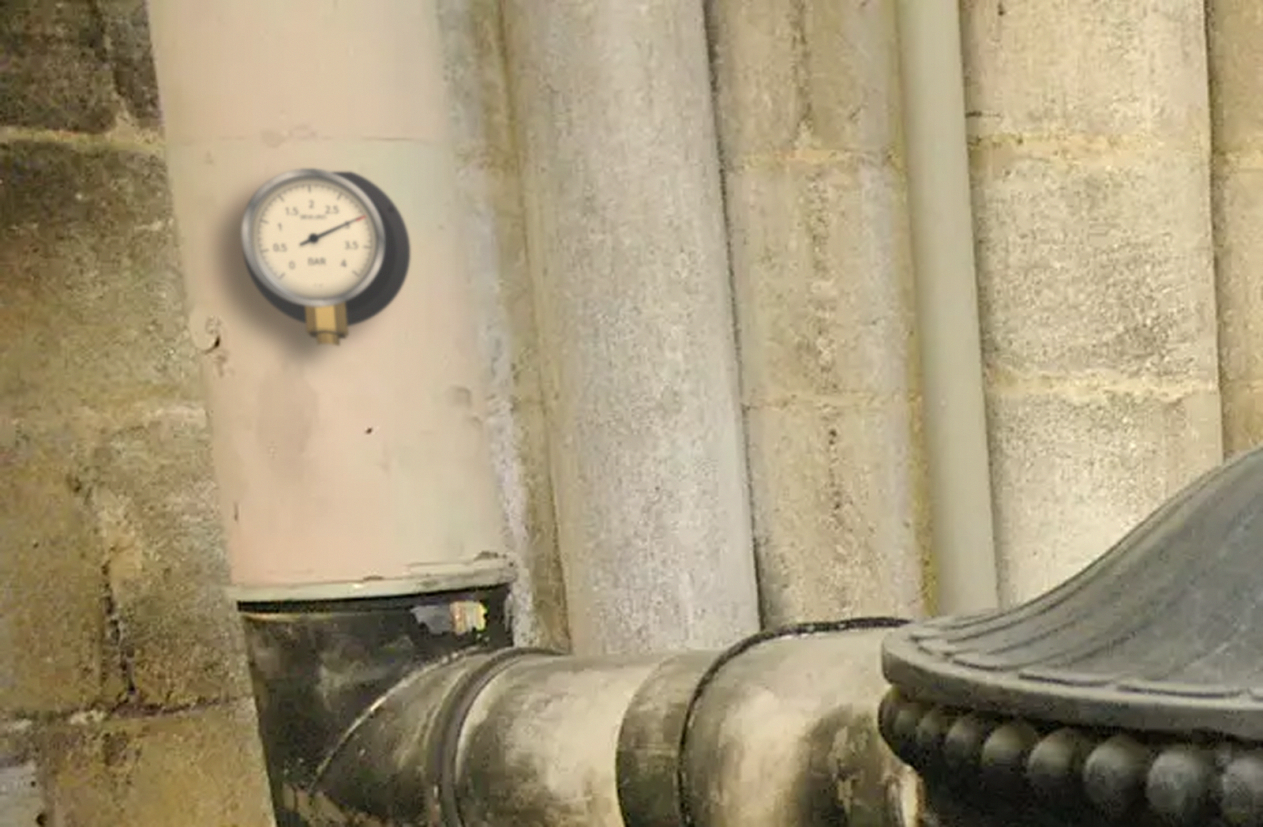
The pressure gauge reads 3 bar
